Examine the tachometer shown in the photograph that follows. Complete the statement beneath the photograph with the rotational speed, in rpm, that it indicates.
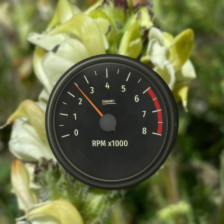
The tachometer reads 2500 rpm
